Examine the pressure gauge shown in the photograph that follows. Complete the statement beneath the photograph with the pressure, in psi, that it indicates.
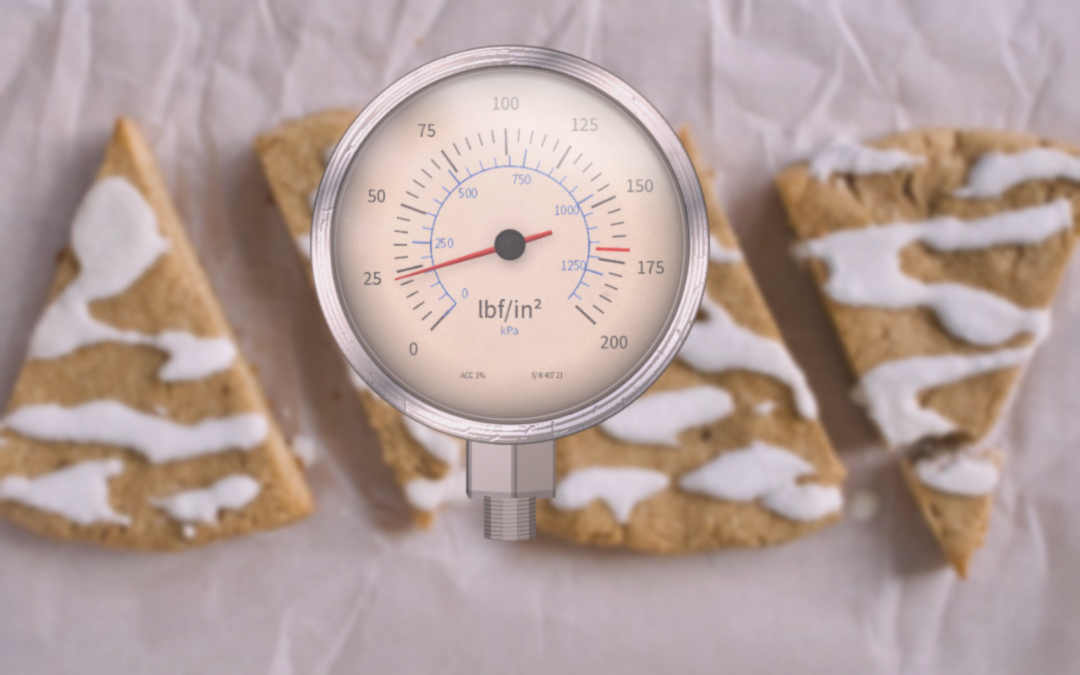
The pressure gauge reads 22.5 psi
